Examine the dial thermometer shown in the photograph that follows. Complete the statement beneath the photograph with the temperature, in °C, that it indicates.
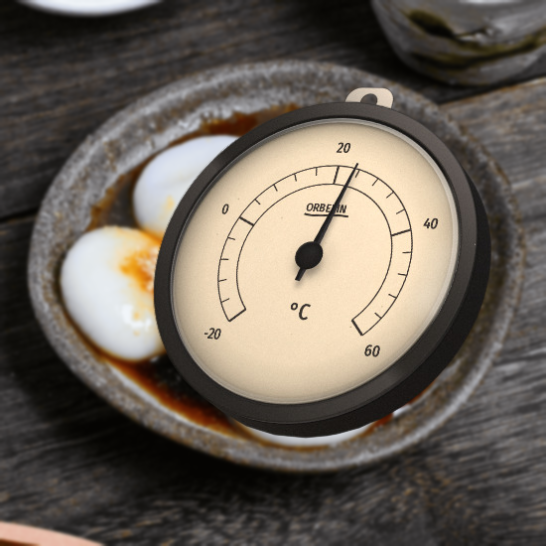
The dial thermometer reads 24 °C
